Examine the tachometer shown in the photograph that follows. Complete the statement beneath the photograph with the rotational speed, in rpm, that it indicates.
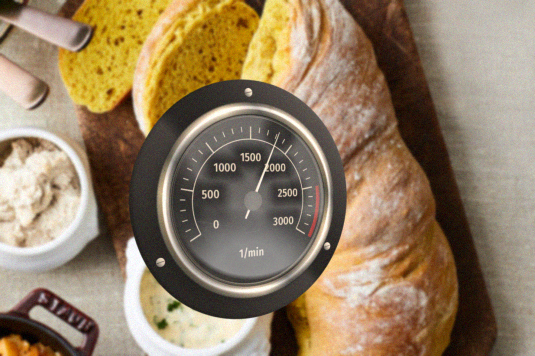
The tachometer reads 1800 rpm
